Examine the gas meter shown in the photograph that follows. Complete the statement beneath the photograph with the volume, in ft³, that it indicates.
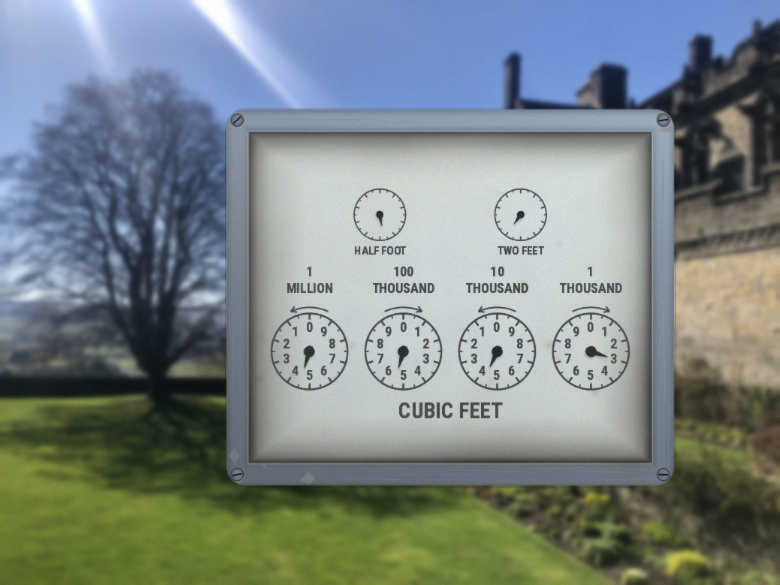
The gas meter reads 454300 ft³
